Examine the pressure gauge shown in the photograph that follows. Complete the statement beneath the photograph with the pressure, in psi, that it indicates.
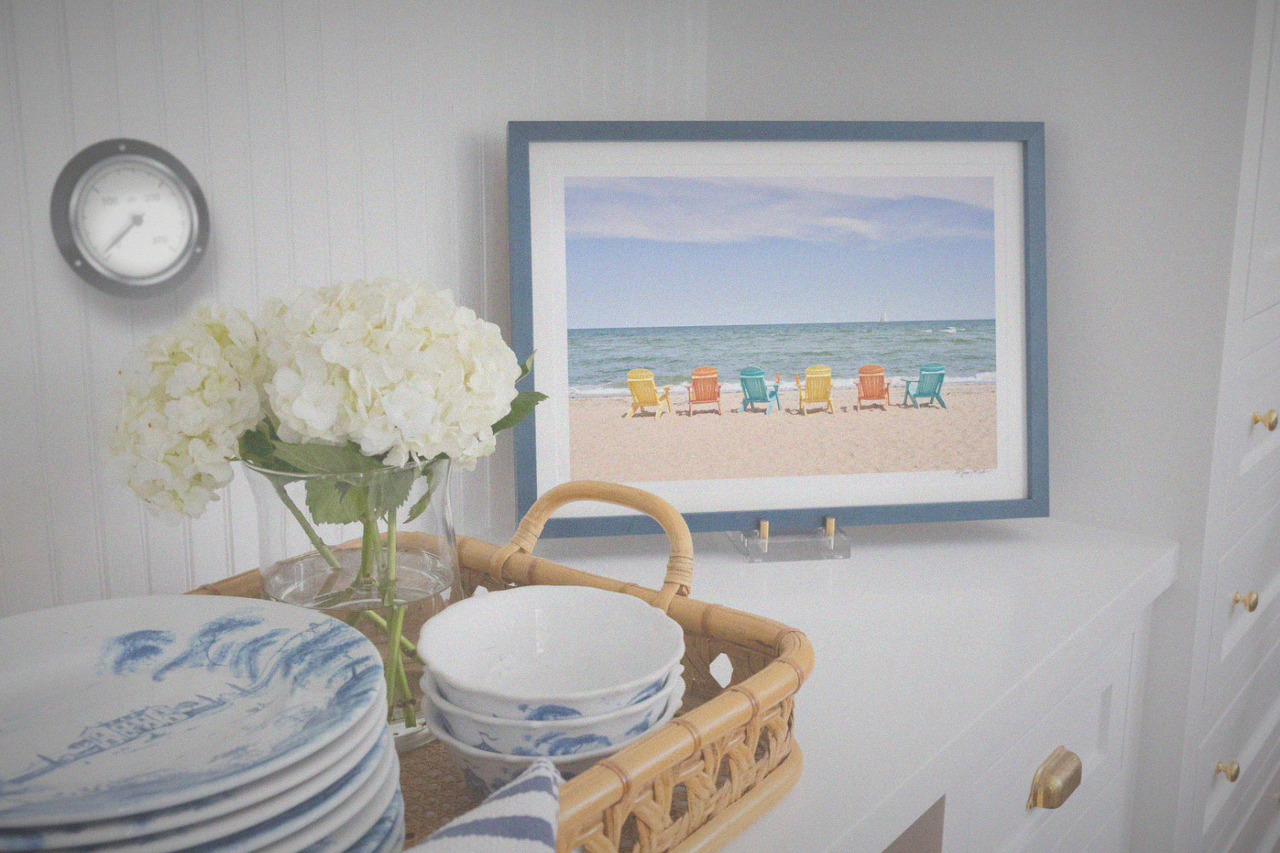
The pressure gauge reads 10 psi
